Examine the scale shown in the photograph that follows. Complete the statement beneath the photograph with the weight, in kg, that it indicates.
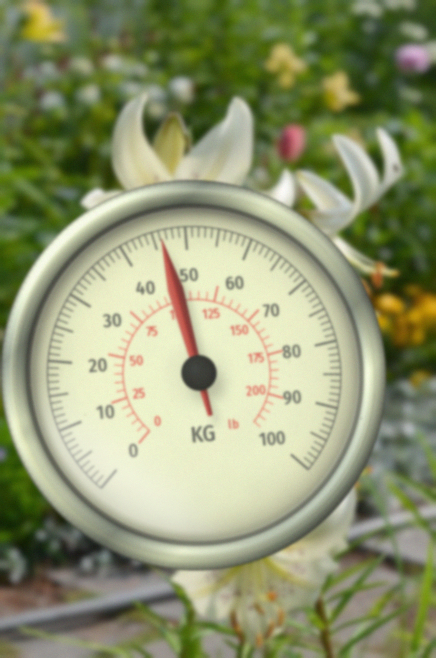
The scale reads 46 kg
